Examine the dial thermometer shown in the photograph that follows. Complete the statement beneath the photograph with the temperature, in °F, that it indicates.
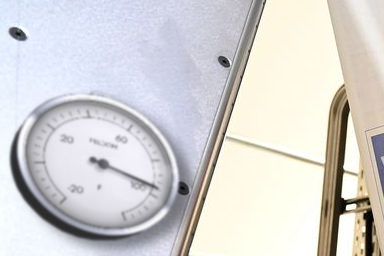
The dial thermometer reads 96 °F
